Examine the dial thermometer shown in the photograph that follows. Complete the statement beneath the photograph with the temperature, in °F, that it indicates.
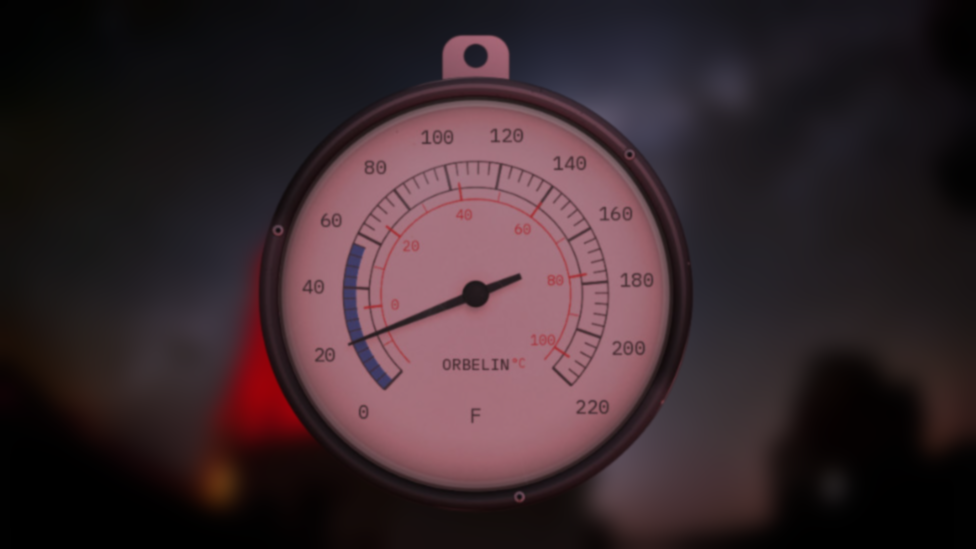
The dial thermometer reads 20 °F
